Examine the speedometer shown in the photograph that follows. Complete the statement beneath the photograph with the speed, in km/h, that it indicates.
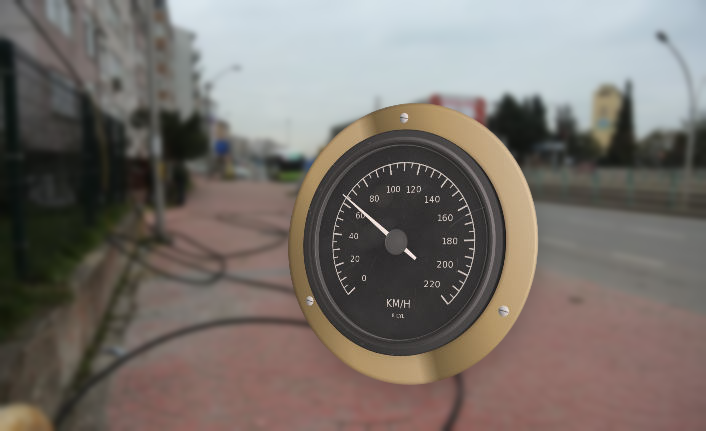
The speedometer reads 65 km/h
